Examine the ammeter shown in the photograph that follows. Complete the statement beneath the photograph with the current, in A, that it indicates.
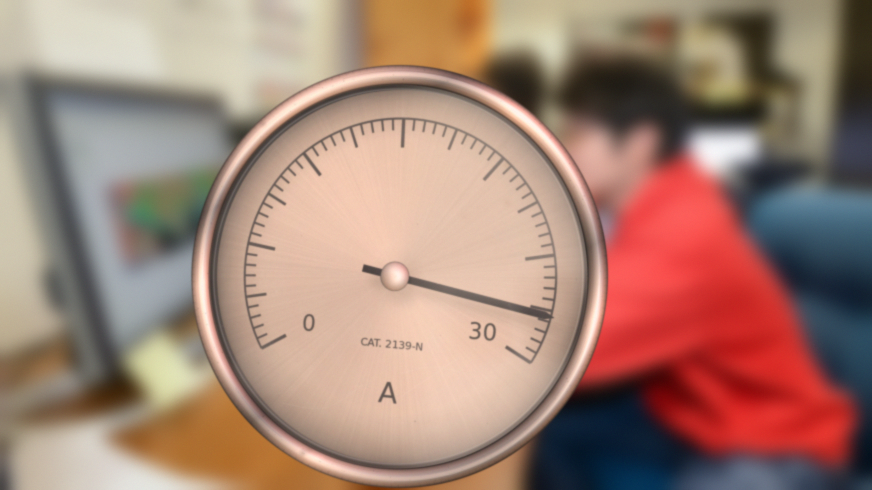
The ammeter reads 27.75 A
